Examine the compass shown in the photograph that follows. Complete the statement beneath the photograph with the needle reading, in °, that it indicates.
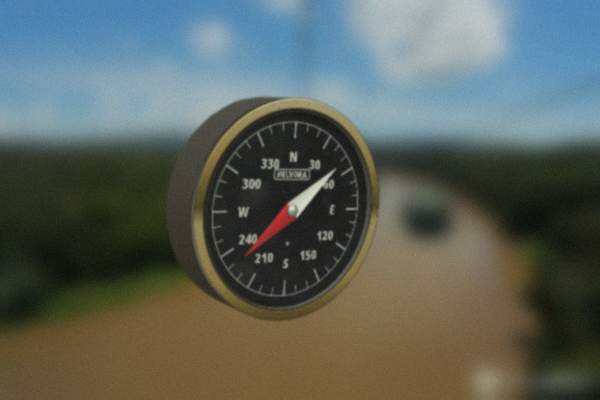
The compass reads 230 °
